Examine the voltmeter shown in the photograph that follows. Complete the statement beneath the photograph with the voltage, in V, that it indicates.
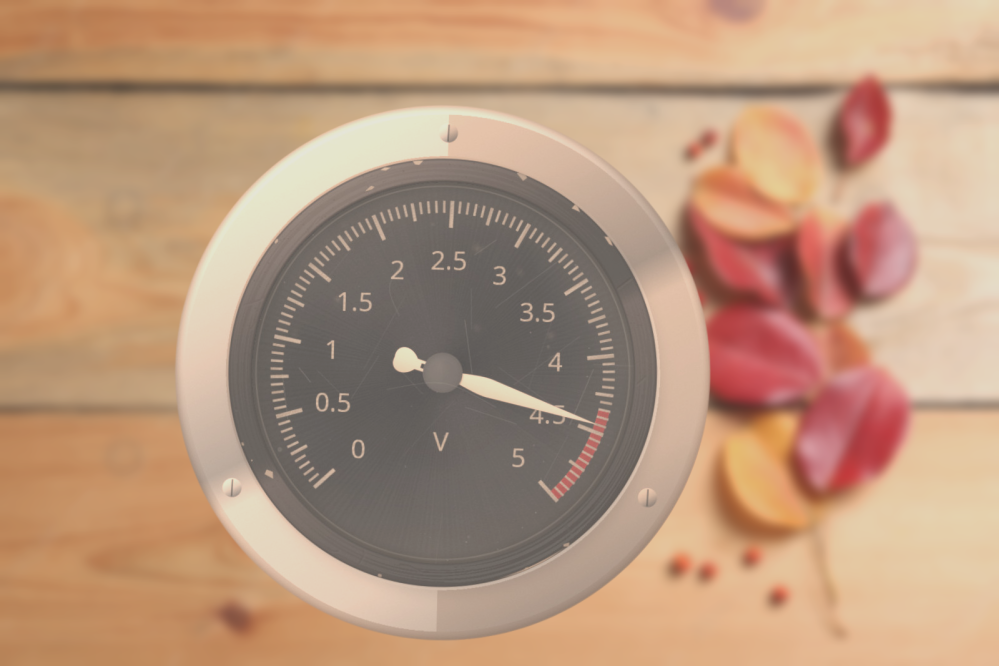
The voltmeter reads 4.45 V
